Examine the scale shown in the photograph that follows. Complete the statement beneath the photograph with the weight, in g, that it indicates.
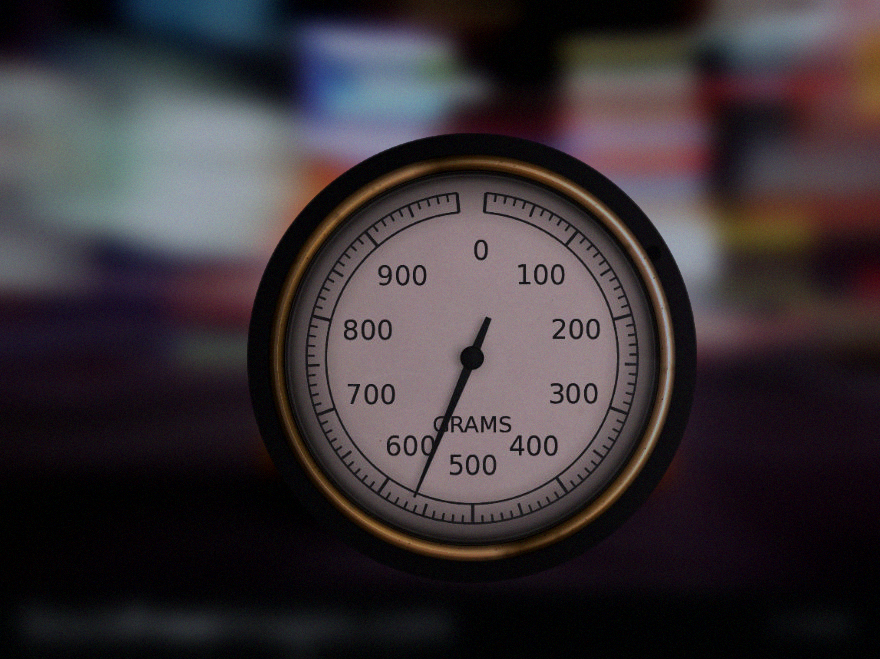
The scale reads 565 g
